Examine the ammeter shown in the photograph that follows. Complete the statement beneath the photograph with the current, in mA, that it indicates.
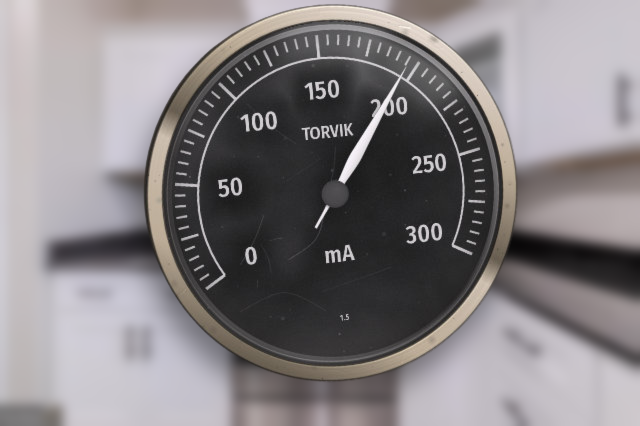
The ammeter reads 195 mA
